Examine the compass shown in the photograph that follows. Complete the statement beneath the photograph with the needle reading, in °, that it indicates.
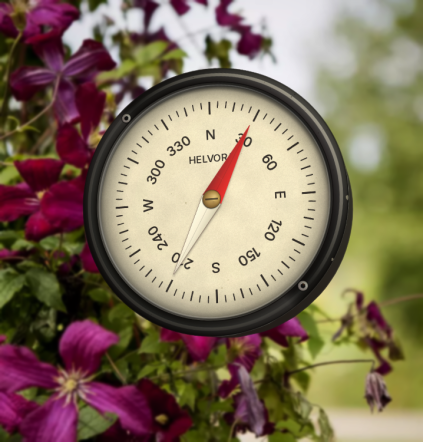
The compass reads 30 °
